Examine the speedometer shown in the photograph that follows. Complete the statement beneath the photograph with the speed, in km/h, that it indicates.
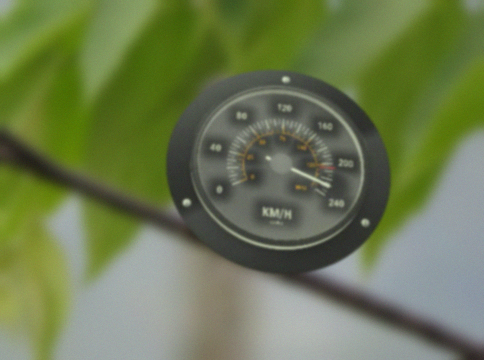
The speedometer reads 230 km/h
